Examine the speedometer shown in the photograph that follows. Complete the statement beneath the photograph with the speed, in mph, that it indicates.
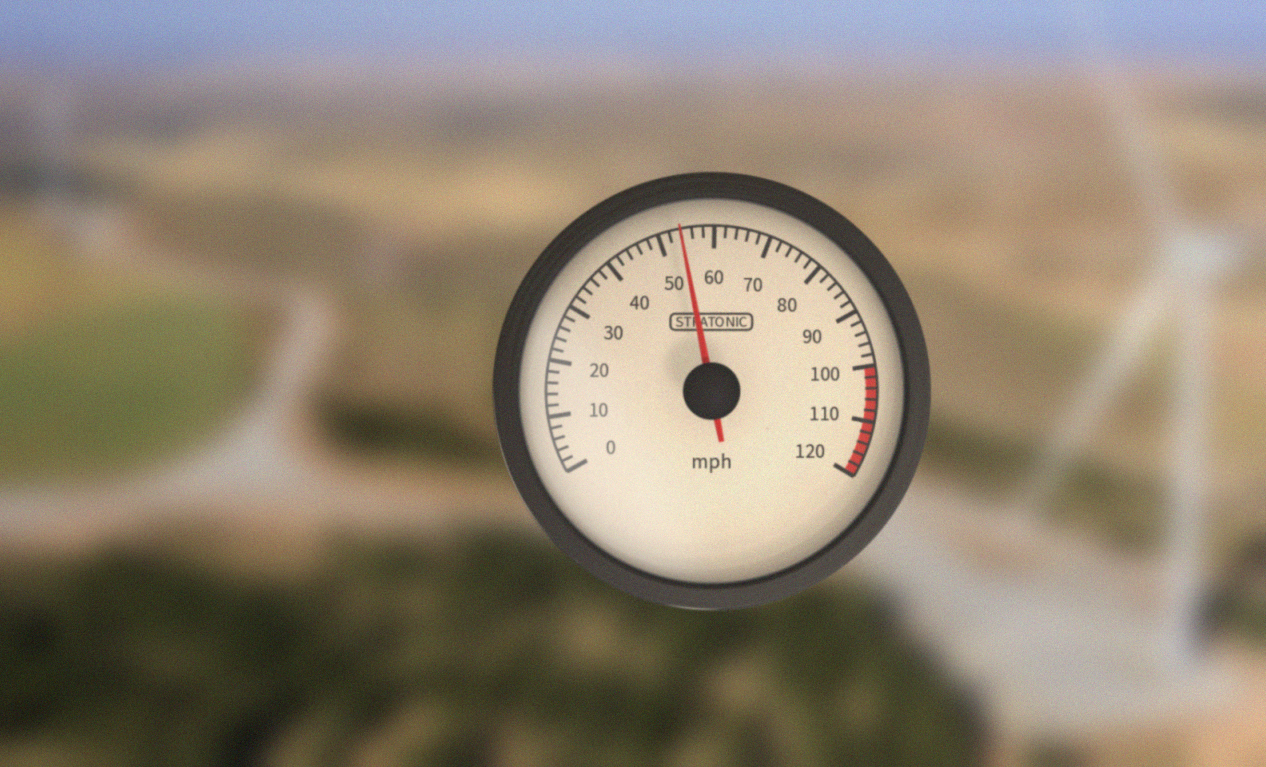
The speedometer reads 54 mph
